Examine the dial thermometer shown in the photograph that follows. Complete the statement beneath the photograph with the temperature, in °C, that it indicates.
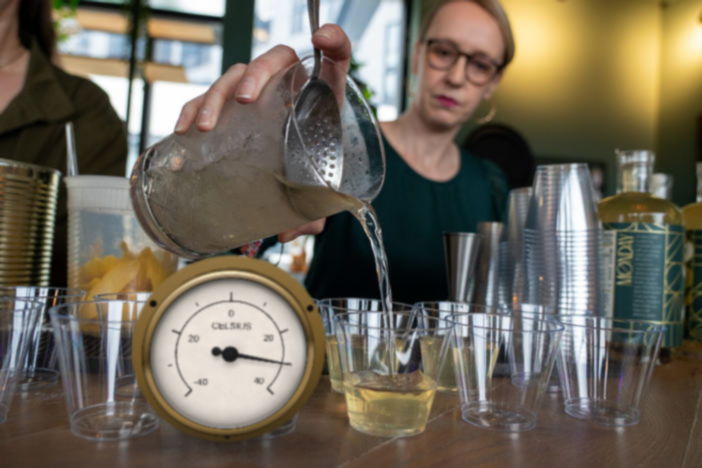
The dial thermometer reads 30 °C
